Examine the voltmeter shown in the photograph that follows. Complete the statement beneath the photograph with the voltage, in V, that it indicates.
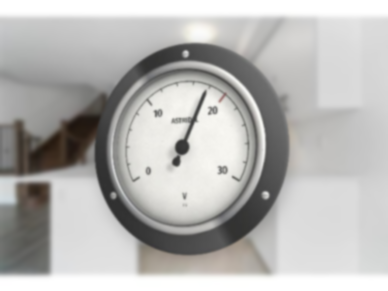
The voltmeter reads 18 V
